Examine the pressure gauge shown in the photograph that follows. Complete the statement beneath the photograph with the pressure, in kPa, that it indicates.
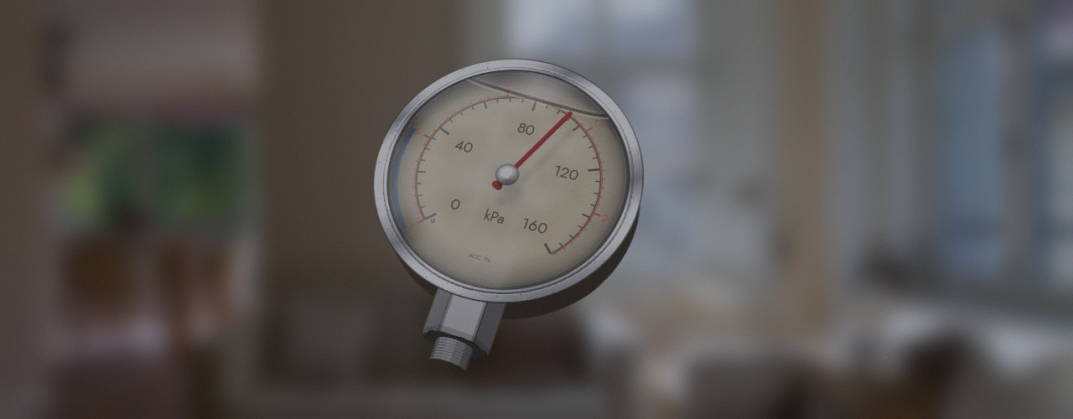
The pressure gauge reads 95 kPa
